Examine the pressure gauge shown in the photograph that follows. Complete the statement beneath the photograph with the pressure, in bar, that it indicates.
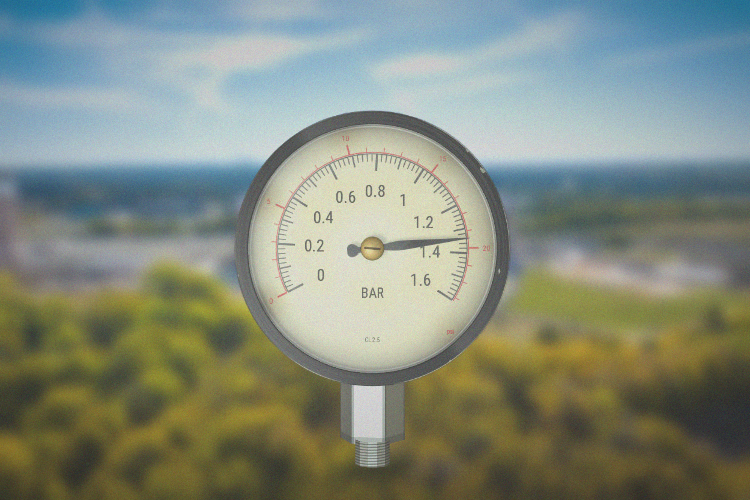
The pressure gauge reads 1.34 bar
